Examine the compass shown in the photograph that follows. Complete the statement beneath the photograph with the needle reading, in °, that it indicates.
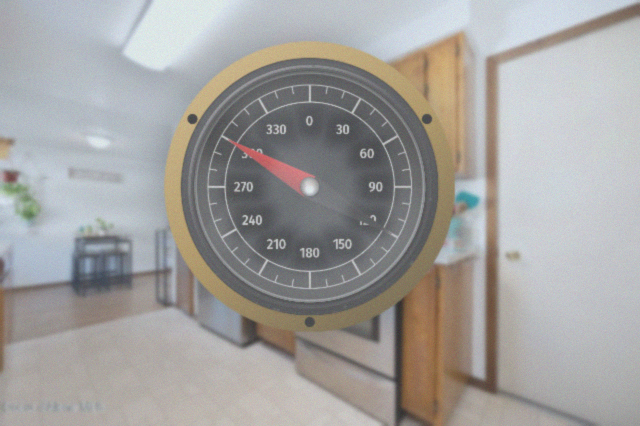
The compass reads 300 °
